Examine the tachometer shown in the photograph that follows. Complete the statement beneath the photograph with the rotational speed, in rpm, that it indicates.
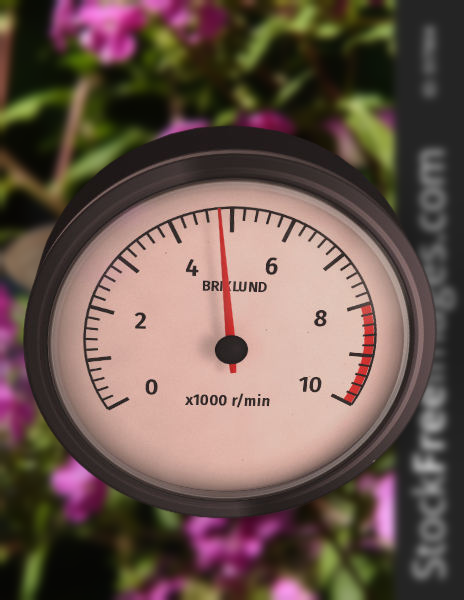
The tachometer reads 4800 rpm
